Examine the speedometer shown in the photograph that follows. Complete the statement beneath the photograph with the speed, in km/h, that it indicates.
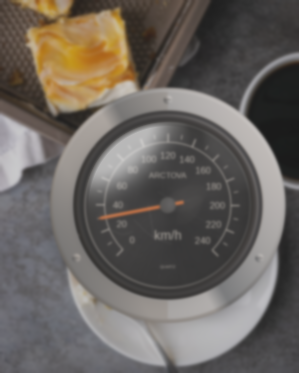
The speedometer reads 30 km/h
